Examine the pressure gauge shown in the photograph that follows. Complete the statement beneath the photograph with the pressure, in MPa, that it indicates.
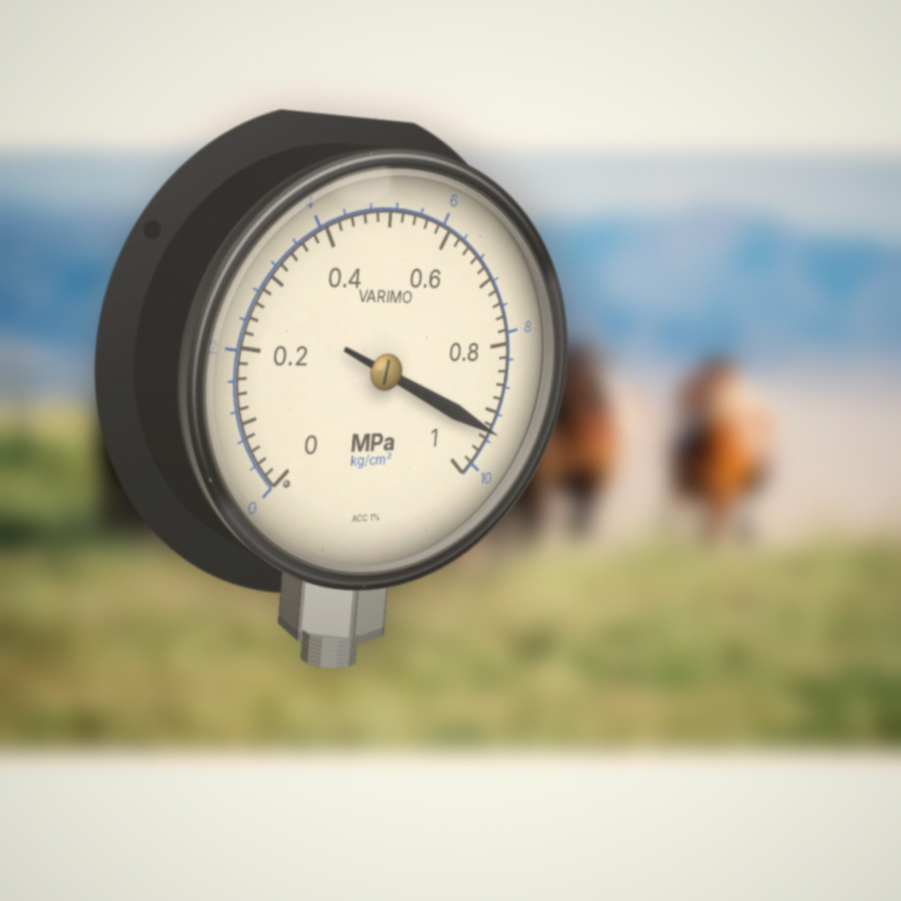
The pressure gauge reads 0.93 MPa
